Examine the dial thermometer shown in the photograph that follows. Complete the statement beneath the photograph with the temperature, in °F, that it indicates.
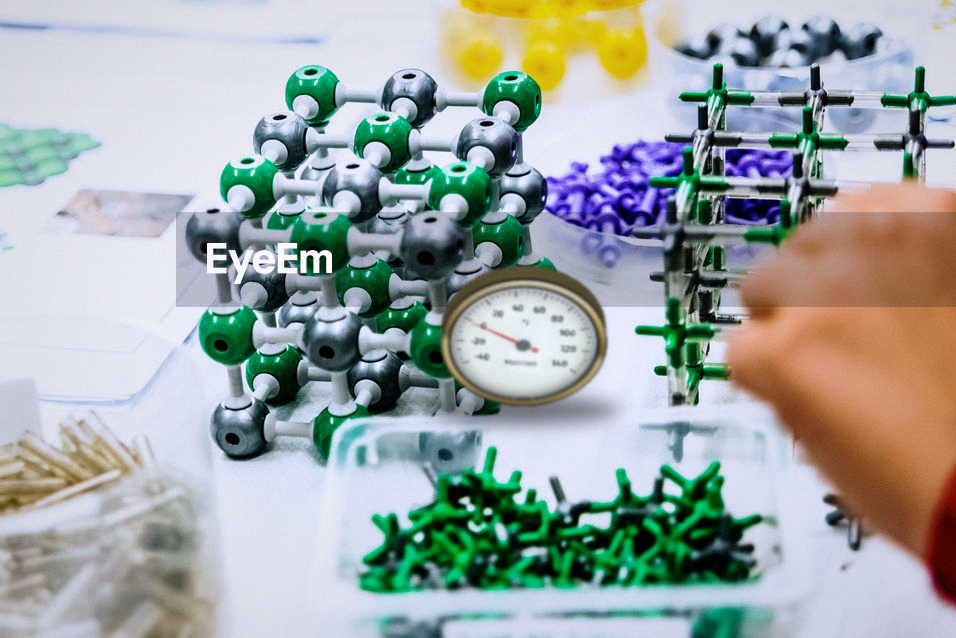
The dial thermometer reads 0 °F
